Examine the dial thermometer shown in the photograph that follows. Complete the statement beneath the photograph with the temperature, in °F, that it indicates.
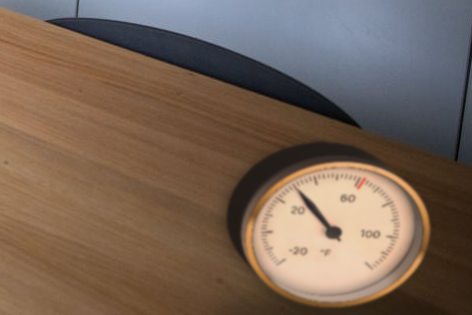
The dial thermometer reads 30 °F
